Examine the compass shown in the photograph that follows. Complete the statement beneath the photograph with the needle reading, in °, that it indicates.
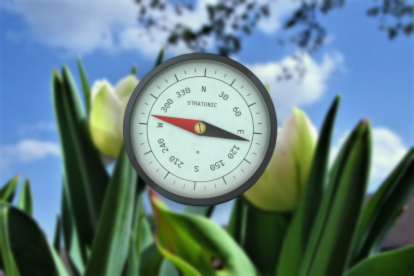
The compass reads 280 °
